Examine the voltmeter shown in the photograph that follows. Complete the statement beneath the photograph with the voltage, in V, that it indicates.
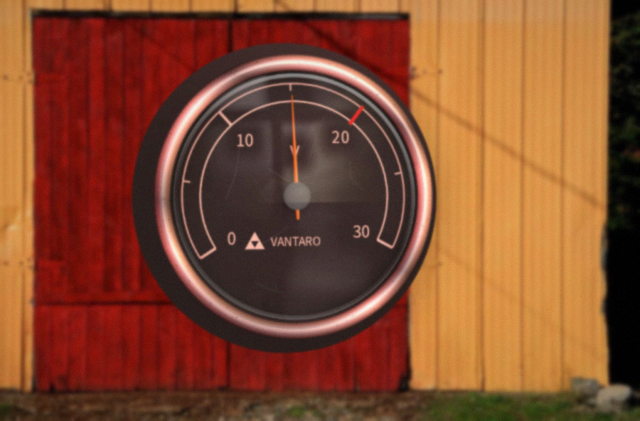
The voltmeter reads 15 V
